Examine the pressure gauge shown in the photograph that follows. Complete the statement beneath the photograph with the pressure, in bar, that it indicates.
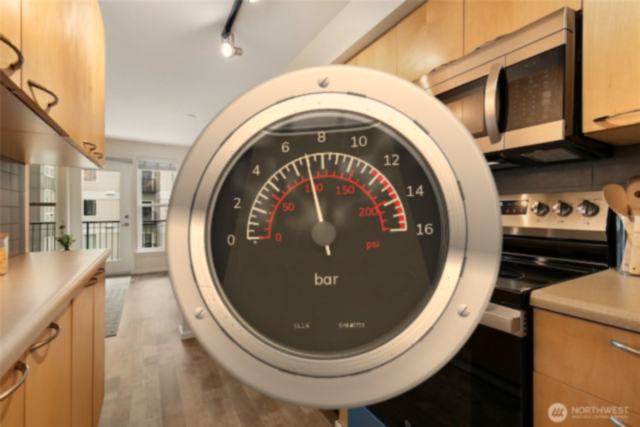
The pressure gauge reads 7 bar
